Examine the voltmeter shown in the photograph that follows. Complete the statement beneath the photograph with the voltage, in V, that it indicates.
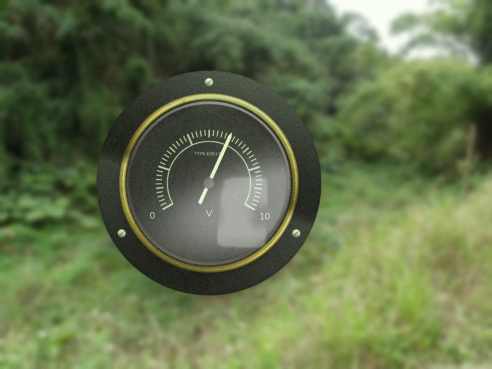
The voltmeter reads 6 V
